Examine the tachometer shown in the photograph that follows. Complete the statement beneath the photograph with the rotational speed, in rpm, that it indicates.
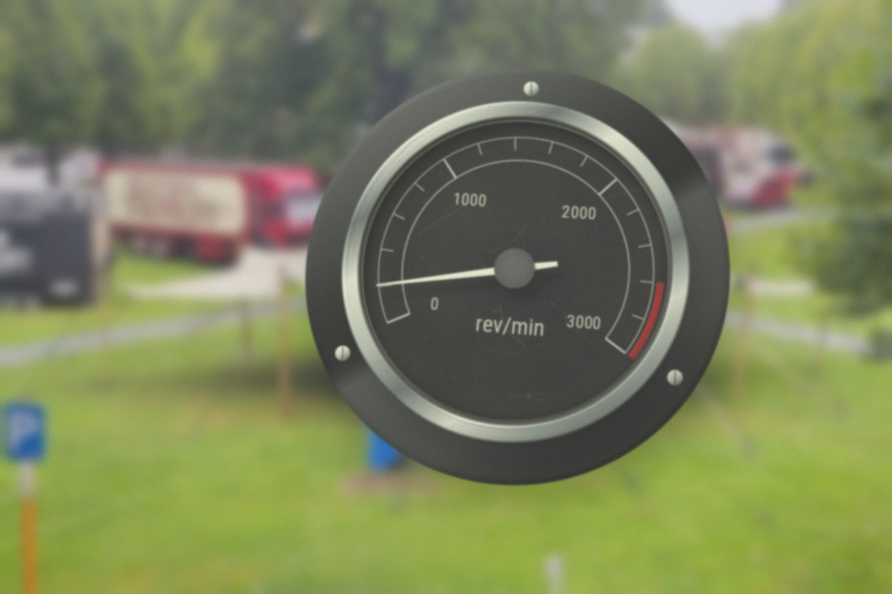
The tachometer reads 200 rpm
